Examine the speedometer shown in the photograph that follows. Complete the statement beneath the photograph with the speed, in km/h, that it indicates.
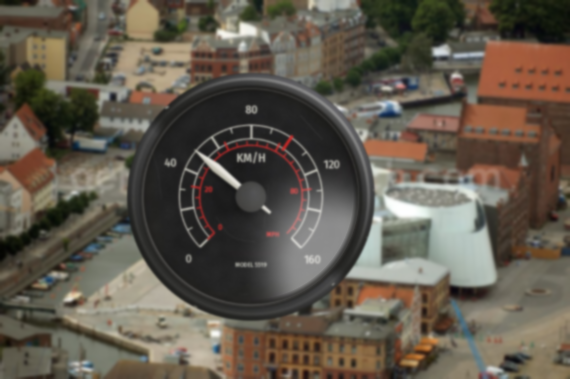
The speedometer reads 50 km/h
